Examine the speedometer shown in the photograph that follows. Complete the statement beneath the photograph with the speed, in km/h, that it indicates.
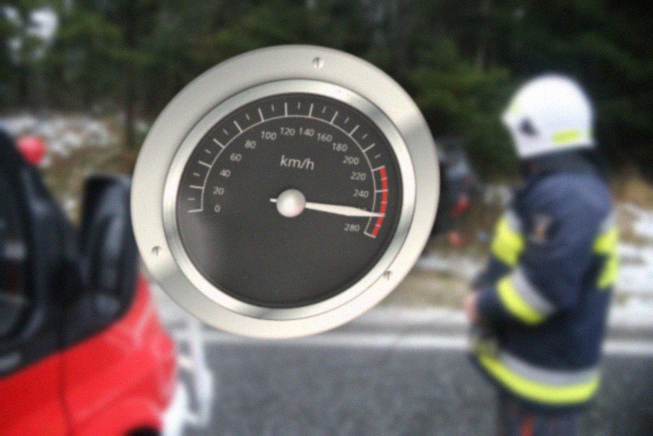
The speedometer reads 260 km/h
